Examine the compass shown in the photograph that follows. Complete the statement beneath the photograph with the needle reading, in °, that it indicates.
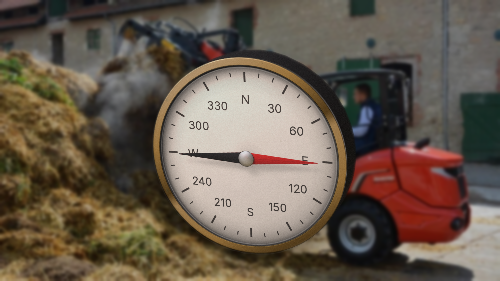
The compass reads 90 °
